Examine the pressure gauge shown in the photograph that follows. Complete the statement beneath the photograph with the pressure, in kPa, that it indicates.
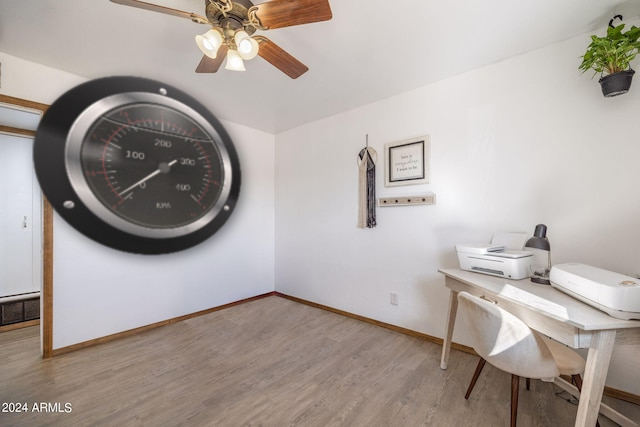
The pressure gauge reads 10 kPa
